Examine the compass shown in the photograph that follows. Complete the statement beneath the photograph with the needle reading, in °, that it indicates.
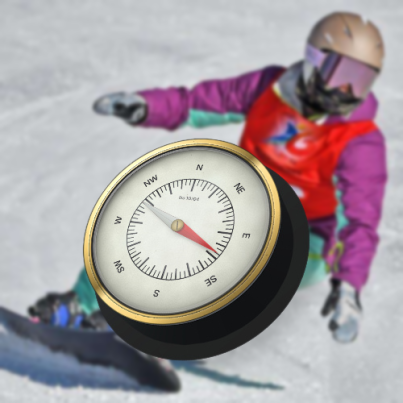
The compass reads 115 °
